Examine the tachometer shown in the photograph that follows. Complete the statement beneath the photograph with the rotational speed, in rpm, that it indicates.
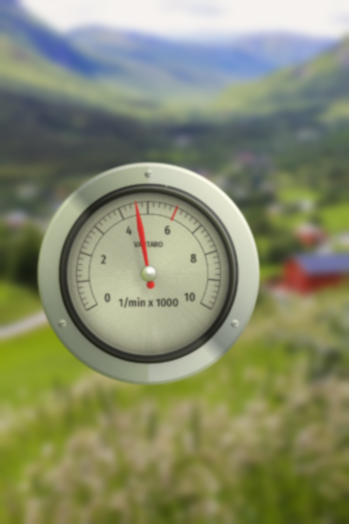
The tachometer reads 4600 rpm
